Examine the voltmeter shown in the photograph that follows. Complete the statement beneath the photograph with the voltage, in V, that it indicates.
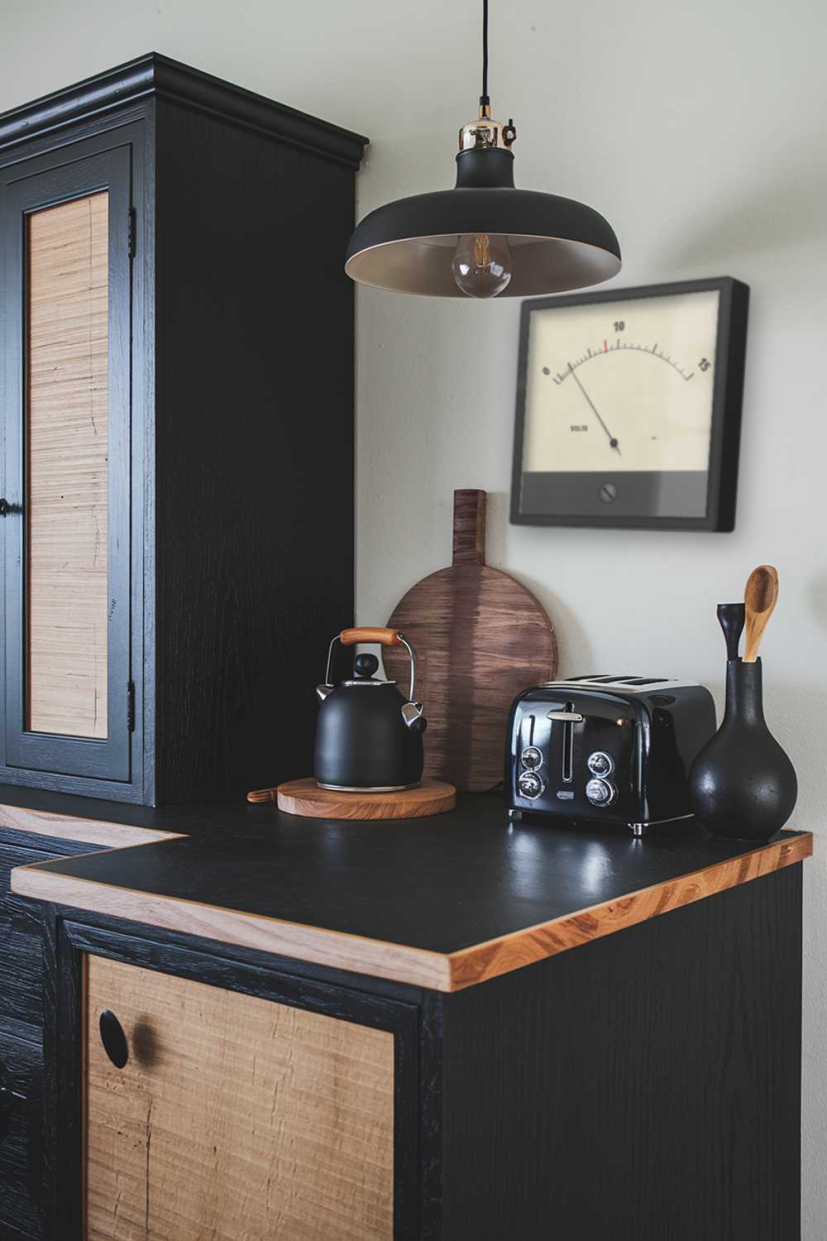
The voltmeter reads 5 V
